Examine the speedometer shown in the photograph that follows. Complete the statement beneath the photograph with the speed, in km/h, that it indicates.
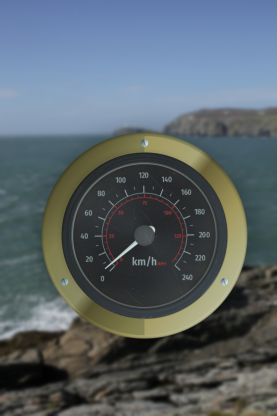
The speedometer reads 5 km/h
